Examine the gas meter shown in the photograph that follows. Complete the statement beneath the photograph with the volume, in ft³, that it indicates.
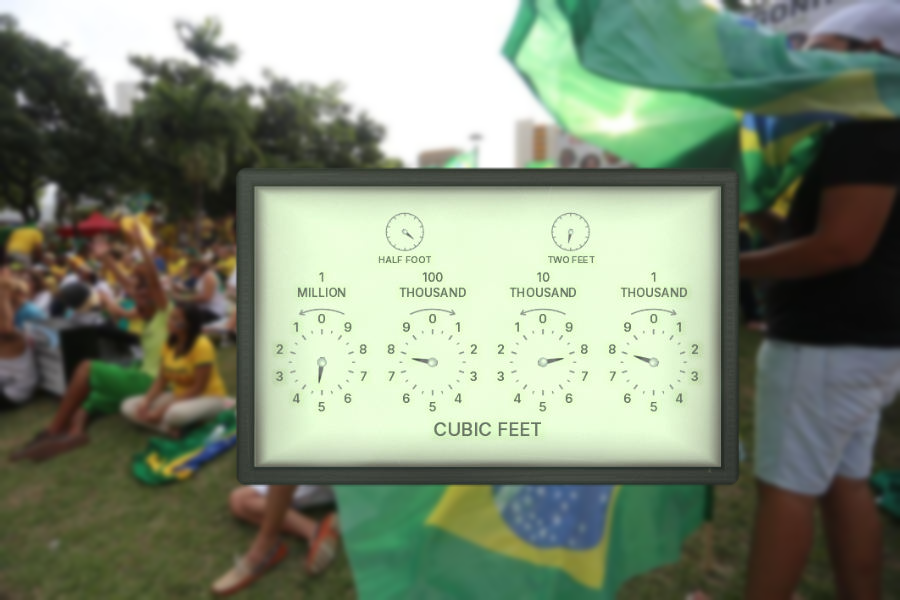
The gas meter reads 477800 ft³
